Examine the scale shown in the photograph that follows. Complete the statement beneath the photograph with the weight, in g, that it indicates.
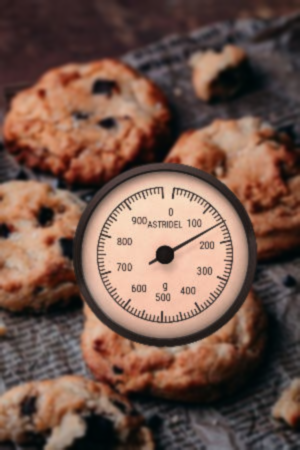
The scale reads 150 g
